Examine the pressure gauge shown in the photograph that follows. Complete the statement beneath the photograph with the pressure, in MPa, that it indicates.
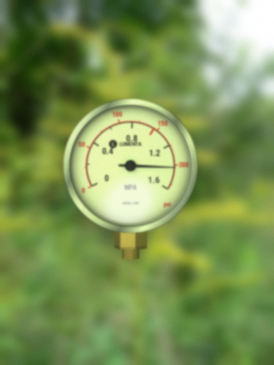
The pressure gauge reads 1.4 MPa
